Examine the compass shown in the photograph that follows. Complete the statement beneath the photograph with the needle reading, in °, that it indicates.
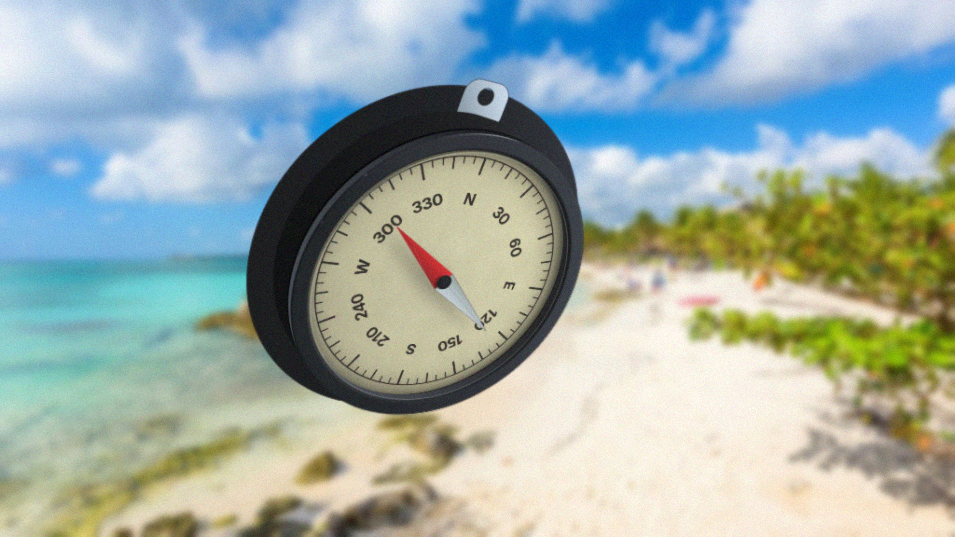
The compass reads 305 °
